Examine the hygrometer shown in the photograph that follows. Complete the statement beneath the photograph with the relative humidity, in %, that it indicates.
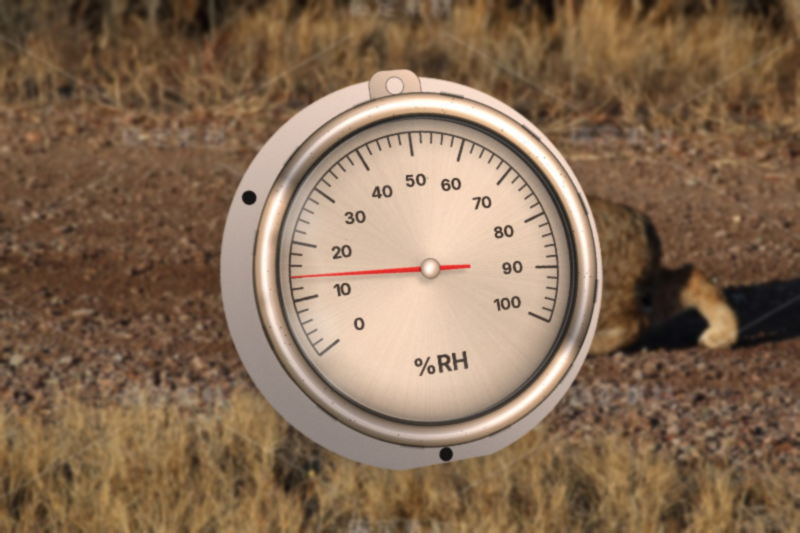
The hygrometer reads 14 %
